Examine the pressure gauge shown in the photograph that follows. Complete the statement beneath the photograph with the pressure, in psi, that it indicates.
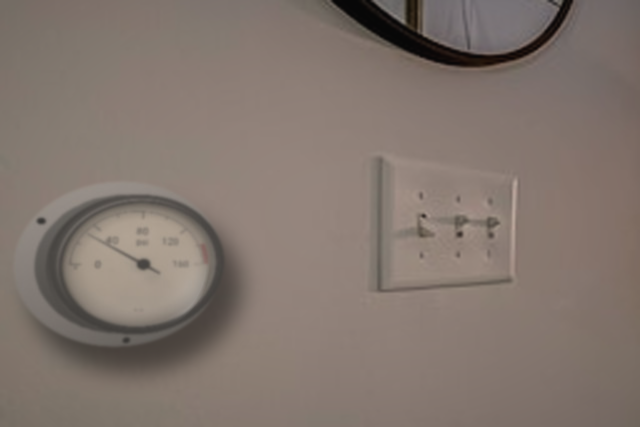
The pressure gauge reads 30 psi
